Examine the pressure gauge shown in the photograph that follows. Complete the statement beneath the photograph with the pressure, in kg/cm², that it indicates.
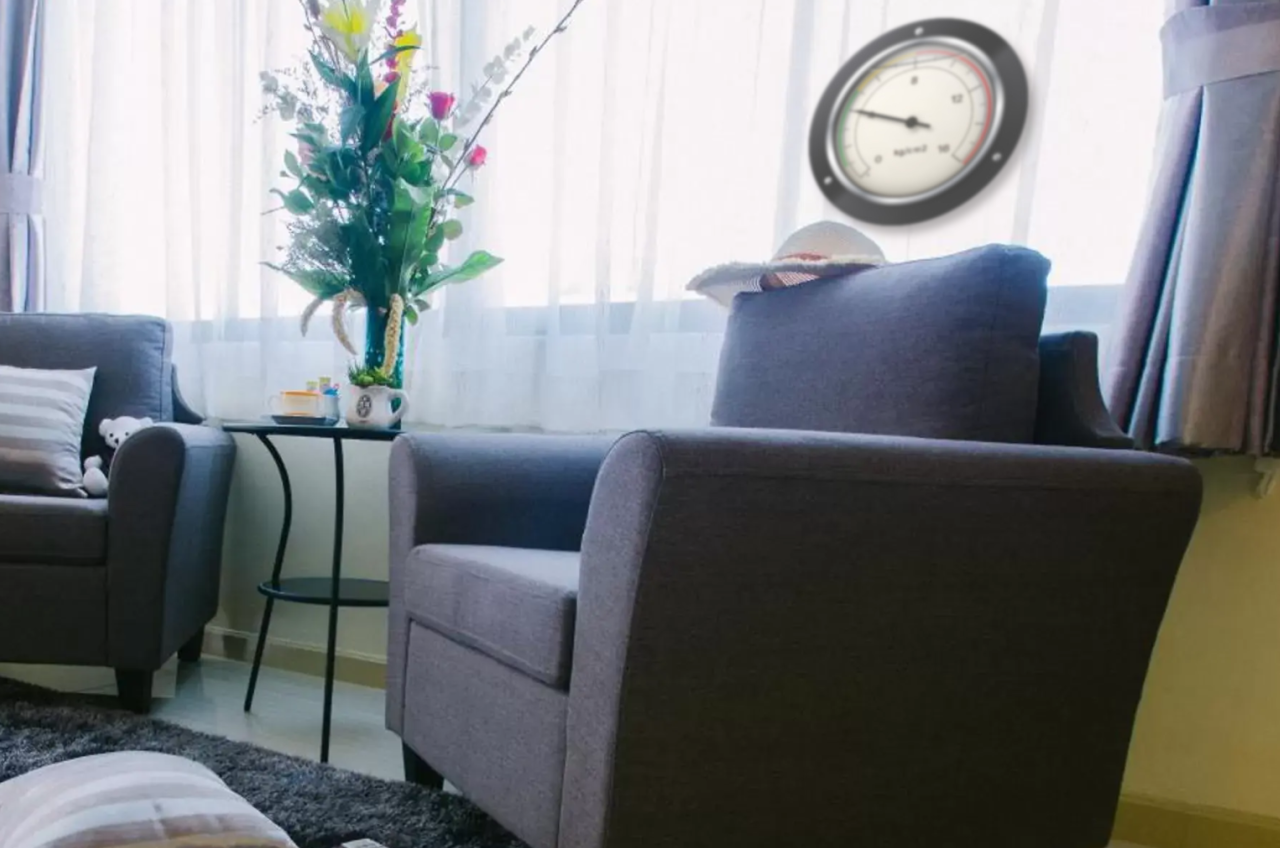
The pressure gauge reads 4 kg/cm²
